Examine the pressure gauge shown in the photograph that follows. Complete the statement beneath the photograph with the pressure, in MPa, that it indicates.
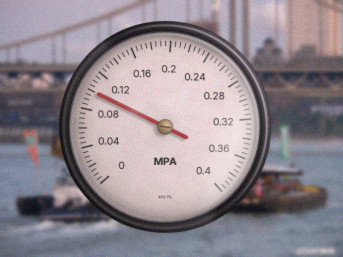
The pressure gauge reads 0.1 MPa
